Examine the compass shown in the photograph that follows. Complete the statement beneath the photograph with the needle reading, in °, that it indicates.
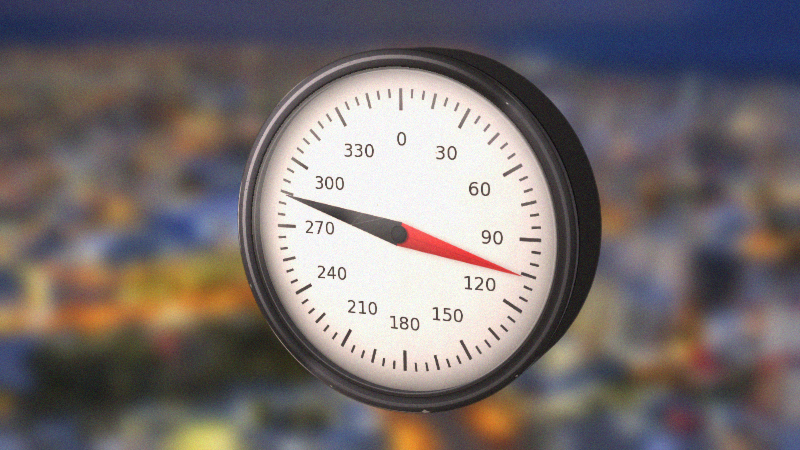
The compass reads 105 °
